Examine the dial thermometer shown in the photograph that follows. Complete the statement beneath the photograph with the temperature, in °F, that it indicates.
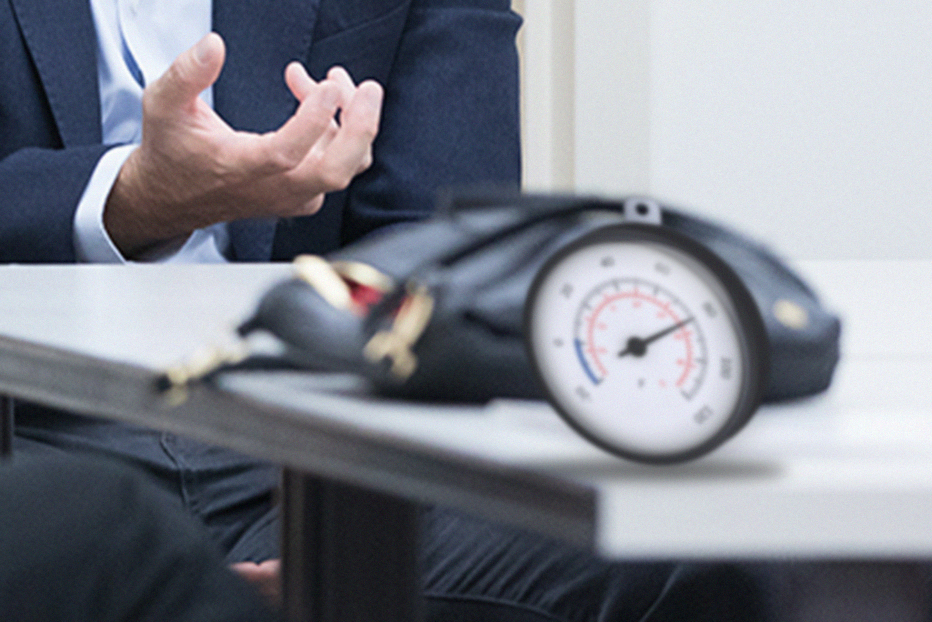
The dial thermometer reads 80 °F
